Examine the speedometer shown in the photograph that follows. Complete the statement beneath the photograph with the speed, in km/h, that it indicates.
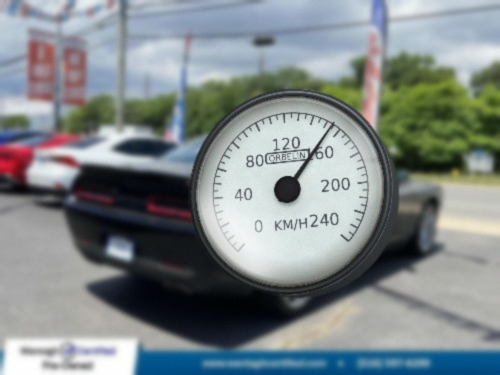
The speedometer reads 155 km/h
